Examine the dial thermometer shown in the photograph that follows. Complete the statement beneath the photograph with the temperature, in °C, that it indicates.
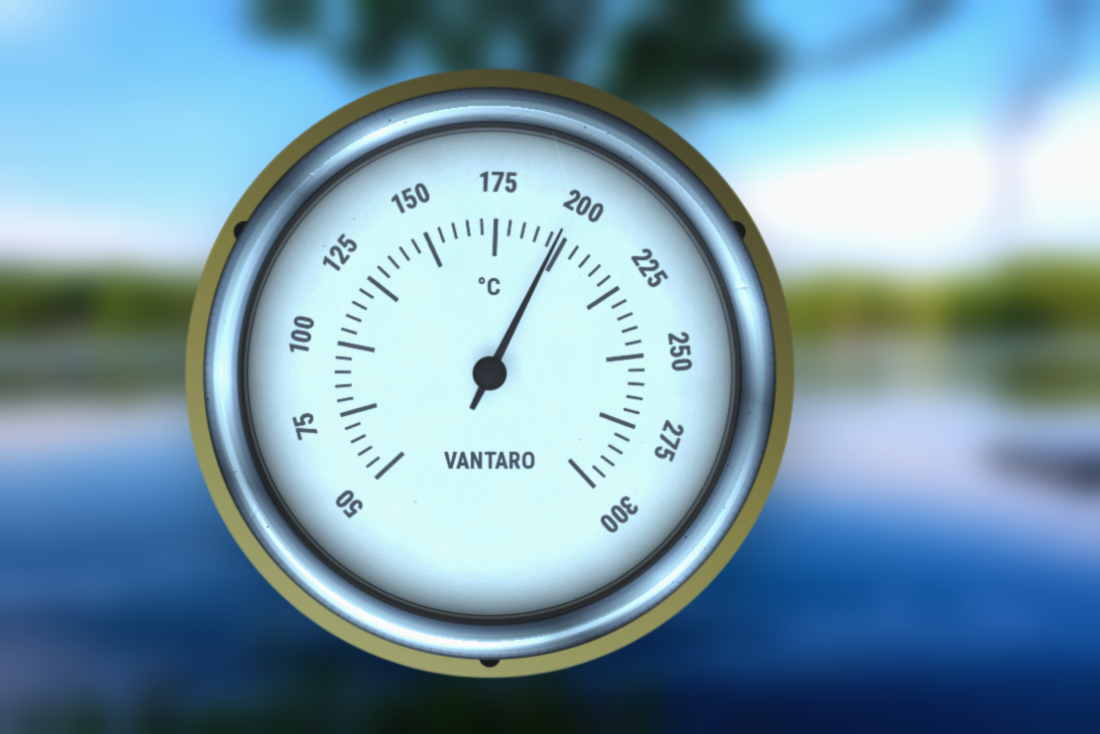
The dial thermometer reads 197.5 °C
